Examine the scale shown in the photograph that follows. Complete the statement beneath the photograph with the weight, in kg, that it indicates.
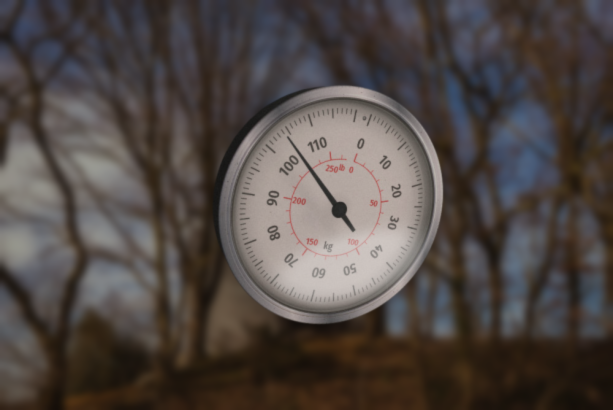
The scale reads 104 kg
